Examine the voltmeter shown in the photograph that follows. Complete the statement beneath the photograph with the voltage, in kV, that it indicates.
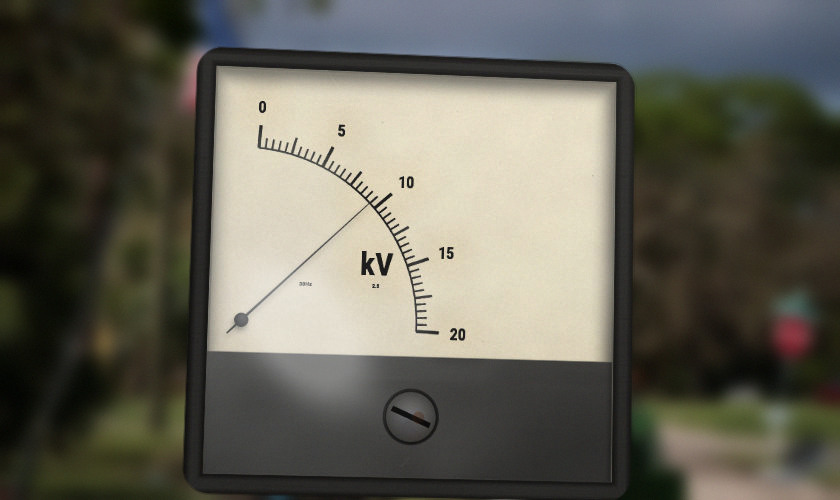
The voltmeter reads 9.5 kV
